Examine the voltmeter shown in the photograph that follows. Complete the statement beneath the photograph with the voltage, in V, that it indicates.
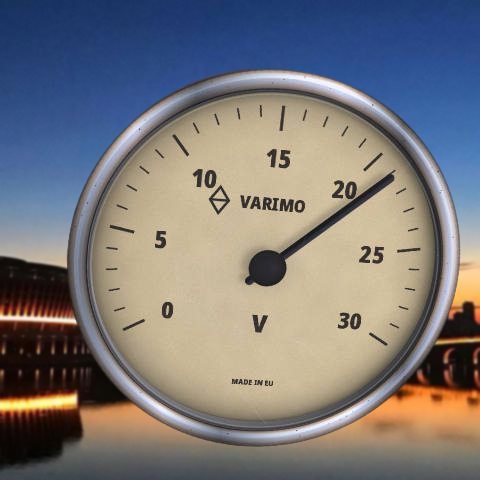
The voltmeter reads 21 V
